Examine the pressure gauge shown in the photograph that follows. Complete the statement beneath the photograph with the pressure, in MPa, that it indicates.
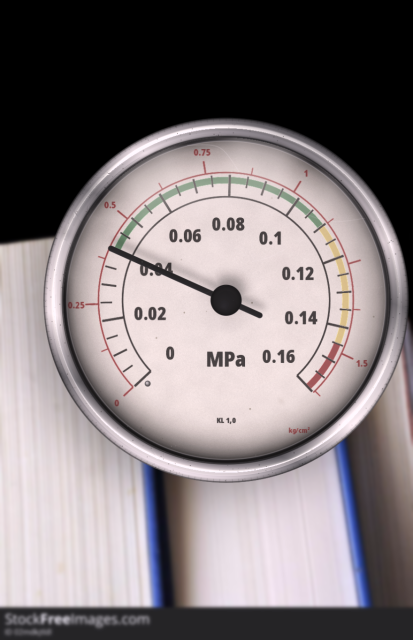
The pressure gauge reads 0.04 MPa
